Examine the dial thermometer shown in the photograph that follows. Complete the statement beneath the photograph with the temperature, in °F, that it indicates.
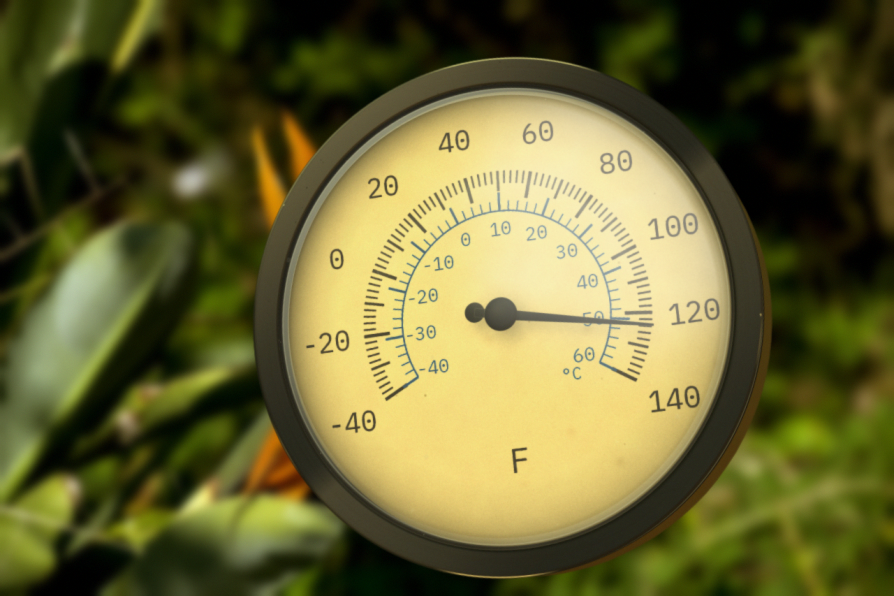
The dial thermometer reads 124 °F
